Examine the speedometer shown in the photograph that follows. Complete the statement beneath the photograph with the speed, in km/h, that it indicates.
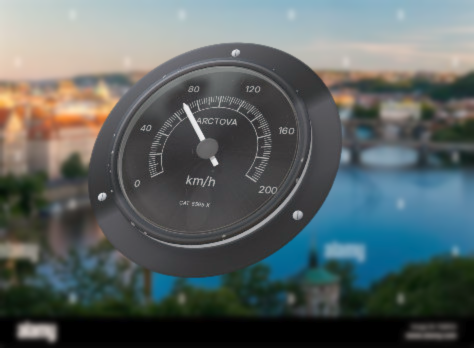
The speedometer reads 70 km/h
